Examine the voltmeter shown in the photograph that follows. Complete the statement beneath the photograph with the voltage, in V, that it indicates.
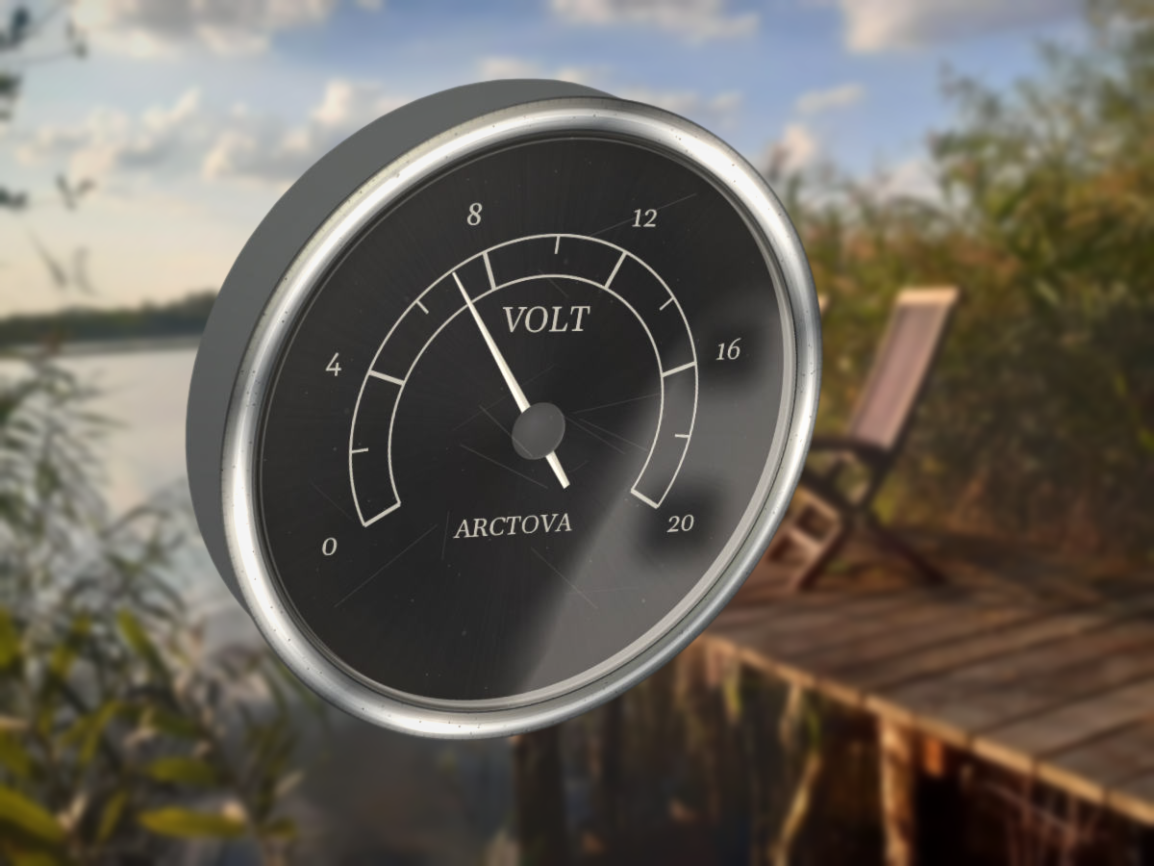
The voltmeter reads 7 V
